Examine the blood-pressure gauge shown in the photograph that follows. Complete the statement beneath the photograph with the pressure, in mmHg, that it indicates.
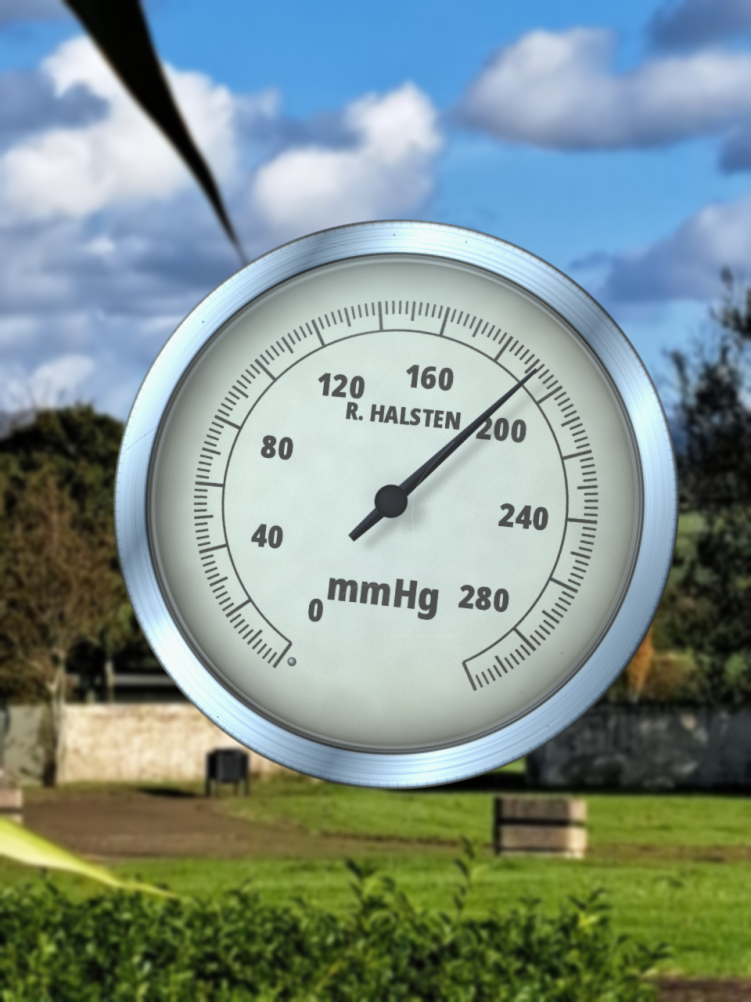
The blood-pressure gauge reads 192 mmHg
